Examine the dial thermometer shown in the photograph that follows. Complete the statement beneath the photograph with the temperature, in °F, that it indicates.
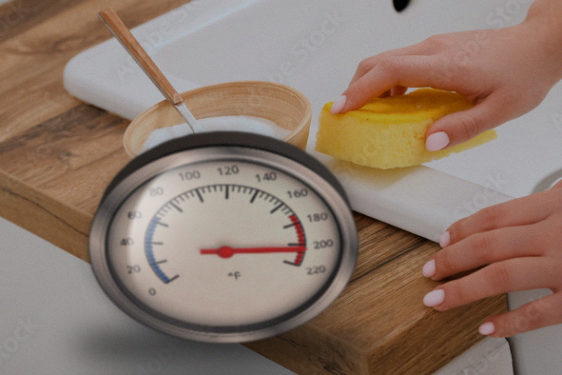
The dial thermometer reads 200 °F
